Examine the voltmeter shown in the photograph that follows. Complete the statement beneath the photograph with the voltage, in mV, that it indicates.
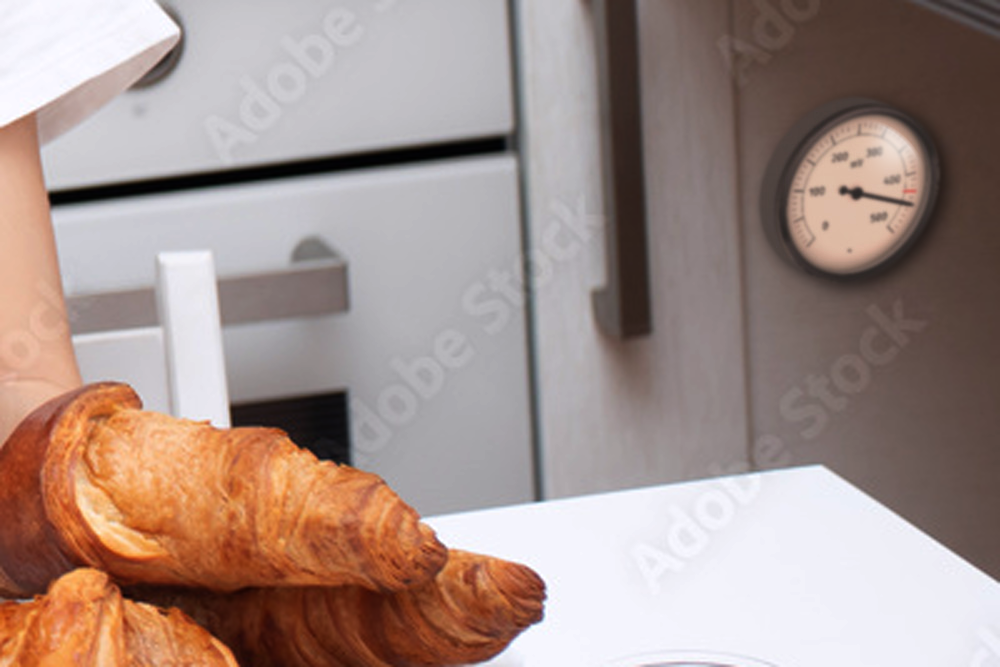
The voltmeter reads 450 mV
